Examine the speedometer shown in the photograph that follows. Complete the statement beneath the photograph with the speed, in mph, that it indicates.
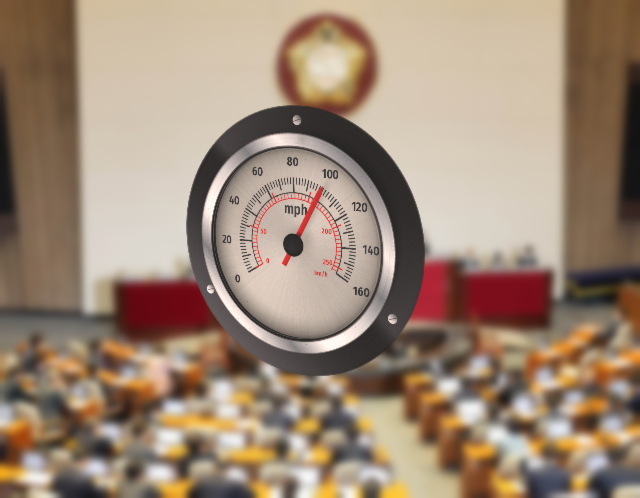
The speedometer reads 100 mph
